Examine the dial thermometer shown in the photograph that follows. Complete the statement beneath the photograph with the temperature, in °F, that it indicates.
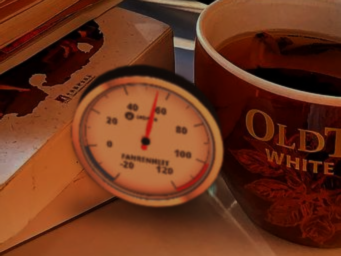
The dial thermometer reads 55 °F
